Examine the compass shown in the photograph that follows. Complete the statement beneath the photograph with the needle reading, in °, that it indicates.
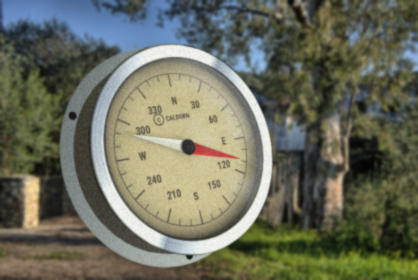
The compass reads 110 °
